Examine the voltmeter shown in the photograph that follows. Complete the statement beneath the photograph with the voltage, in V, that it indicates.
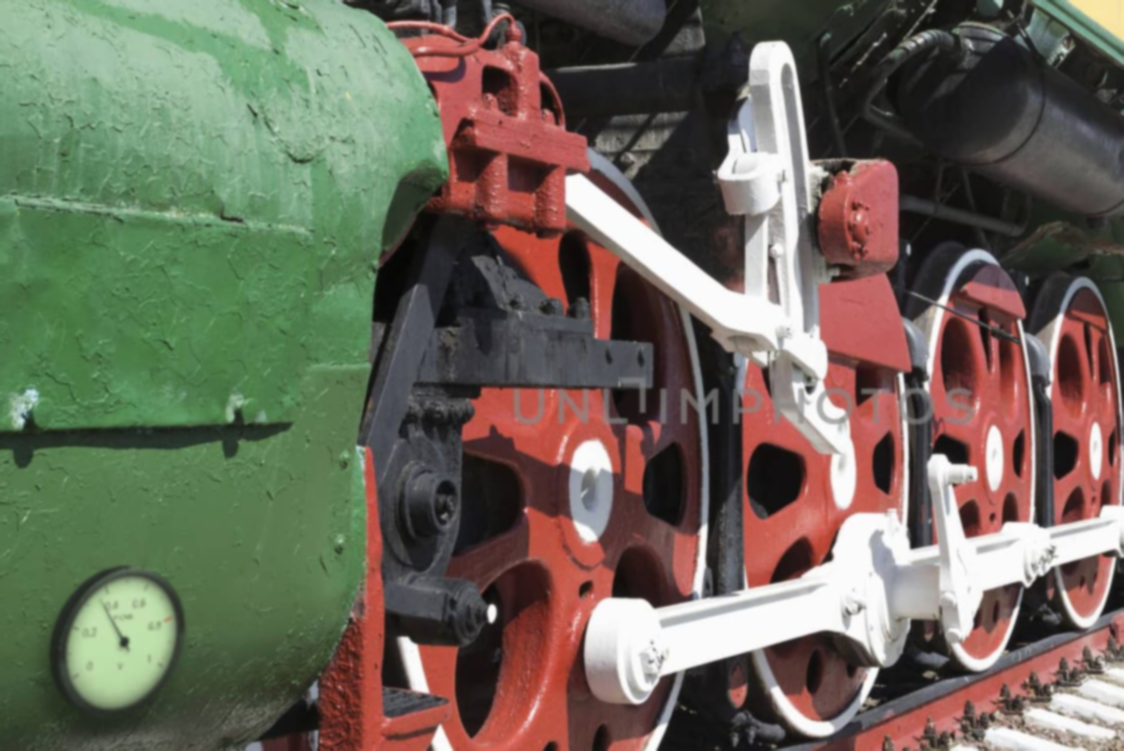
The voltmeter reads 0.35 V
